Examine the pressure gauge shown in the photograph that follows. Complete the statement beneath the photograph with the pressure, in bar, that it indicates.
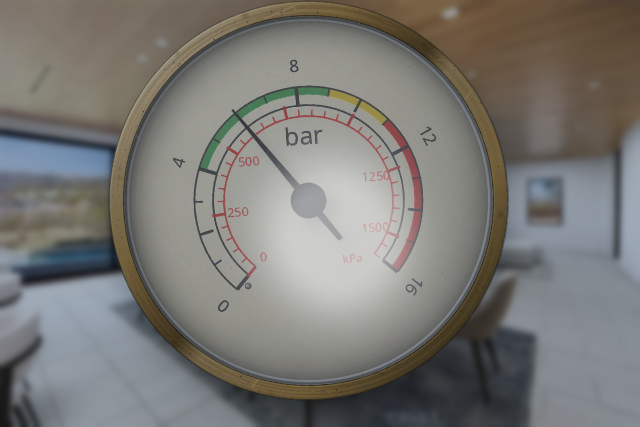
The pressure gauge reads 6 bar
